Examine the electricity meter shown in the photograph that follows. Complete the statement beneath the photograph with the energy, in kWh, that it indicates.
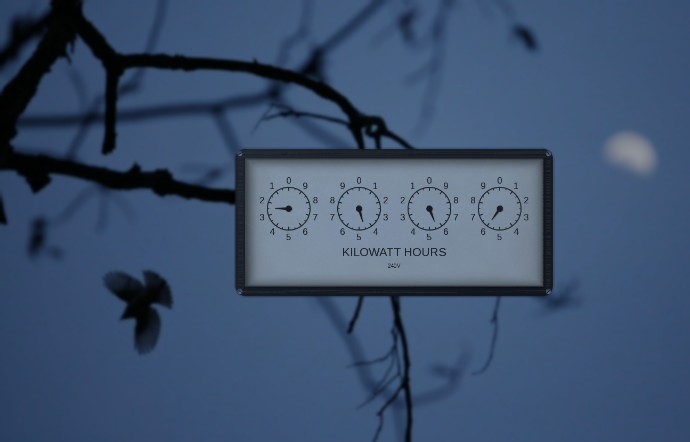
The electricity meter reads 2456 kWh
